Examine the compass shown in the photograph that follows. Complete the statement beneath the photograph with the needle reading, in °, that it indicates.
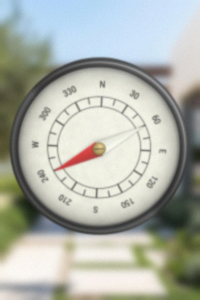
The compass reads 240 °
